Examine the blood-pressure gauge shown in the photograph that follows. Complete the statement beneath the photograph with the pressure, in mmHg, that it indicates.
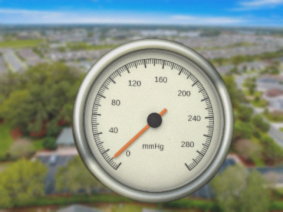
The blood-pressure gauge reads 10 mmHg
